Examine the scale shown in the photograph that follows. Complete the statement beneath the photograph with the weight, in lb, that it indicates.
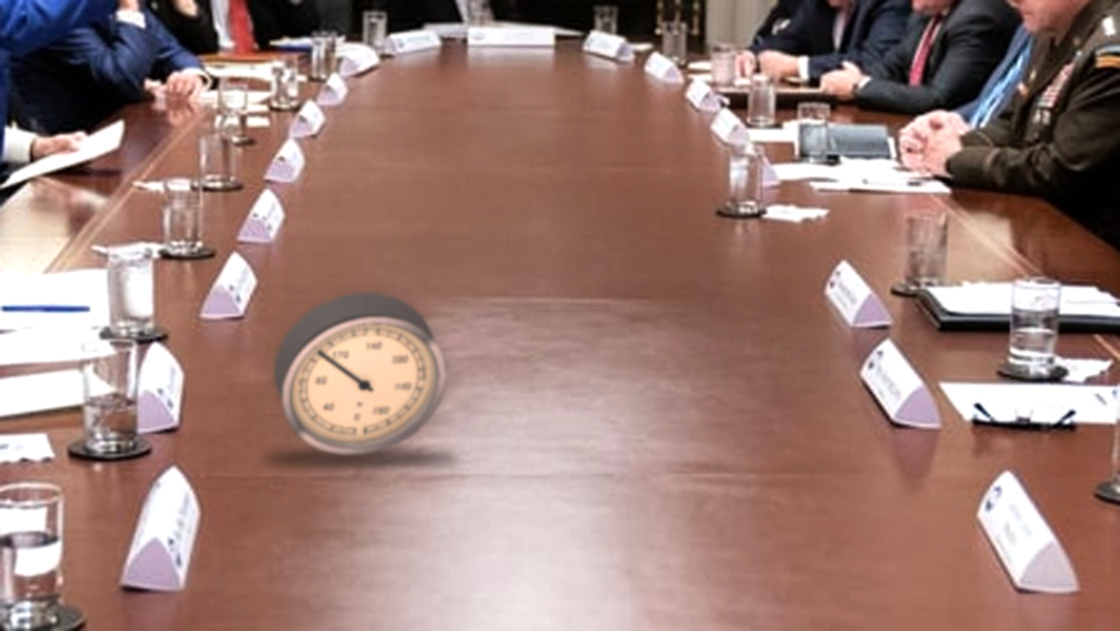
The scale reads 110 lb
